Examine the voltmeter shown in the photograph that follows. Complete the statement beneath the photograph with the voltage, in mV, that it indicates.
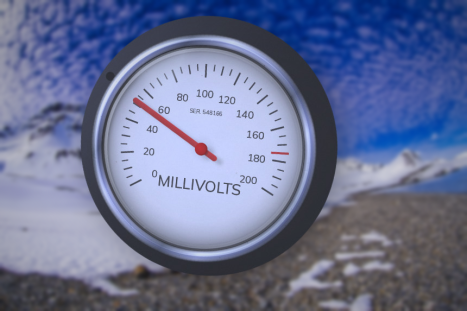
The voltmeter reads 52.5 mV
